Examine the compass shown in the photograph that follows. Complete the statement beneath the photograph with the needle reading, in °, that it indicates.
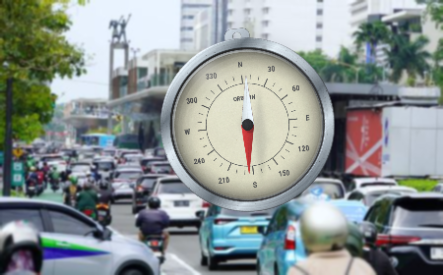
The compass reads 185 °
